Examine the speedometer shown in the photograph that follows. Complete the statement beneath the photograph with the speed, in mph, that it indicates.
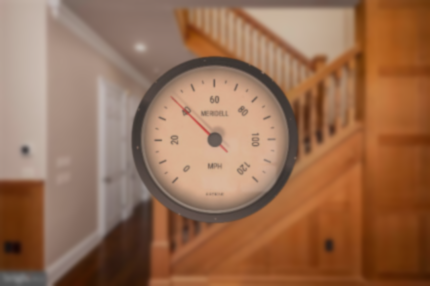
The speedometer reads 40 mph
